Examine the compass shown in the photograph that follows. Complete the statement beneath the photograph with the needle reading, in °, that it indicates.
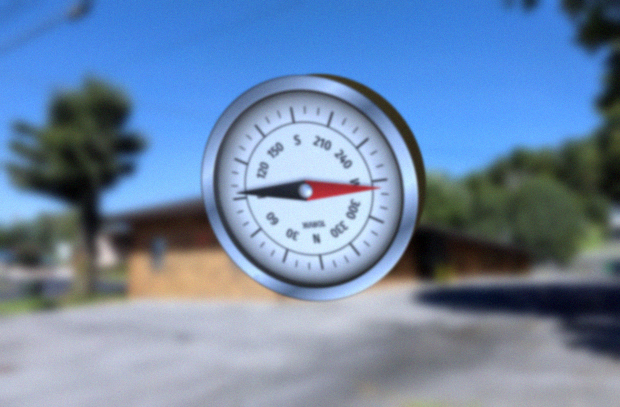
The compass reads 275 °
